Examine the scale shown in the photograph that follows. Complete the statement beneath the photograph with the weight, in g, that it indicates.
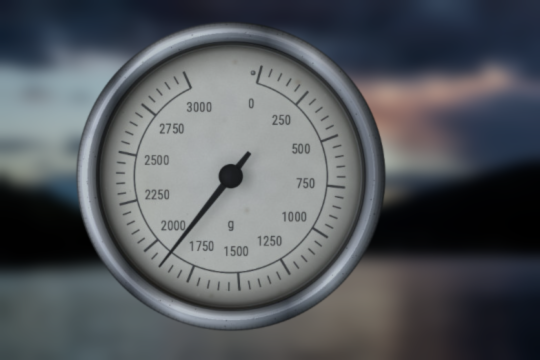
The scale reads 1900 g
